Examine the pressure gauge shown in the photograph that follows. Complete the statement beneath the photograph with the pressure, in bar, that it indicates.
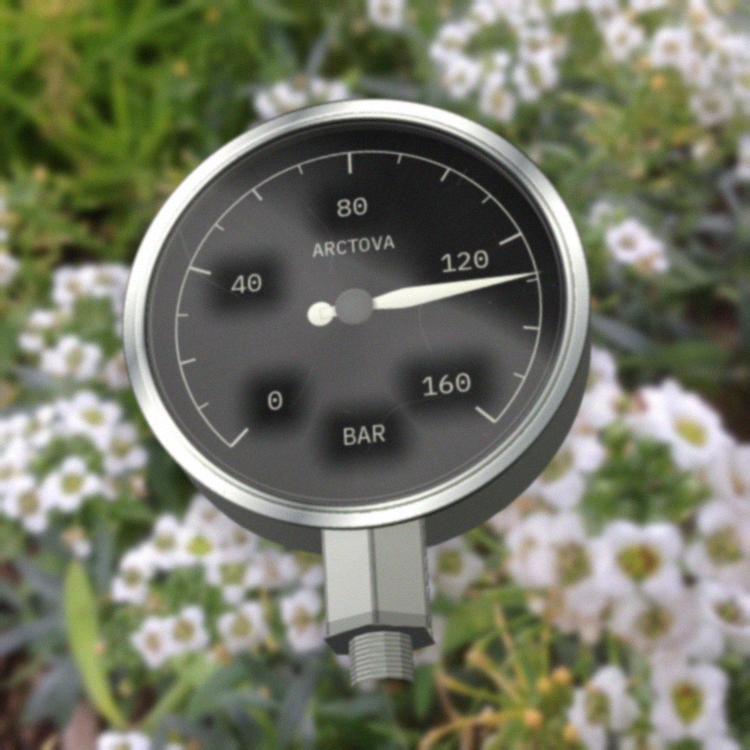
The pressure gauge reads 130 bar
